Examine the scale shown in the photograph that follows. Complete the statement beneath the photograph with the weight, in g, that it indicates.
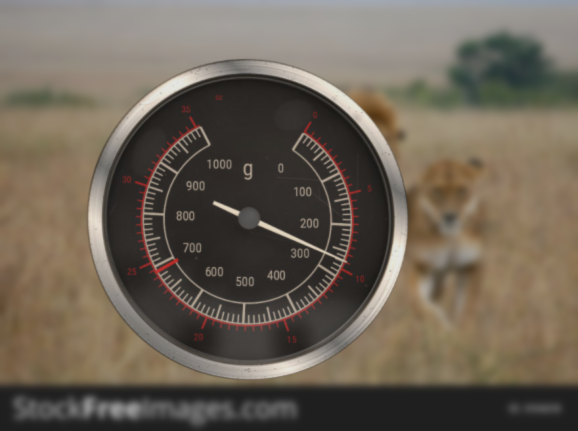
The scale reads 270 g
